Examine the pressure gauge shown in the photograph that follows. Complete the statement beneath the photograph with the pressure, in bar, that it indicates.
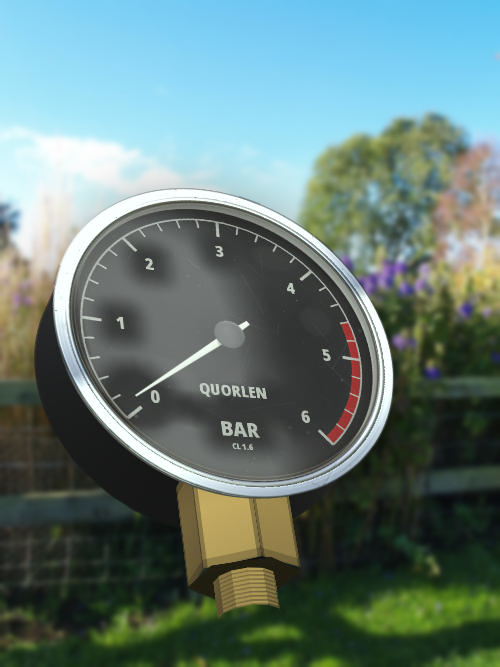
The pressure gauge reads 0.1 bar
